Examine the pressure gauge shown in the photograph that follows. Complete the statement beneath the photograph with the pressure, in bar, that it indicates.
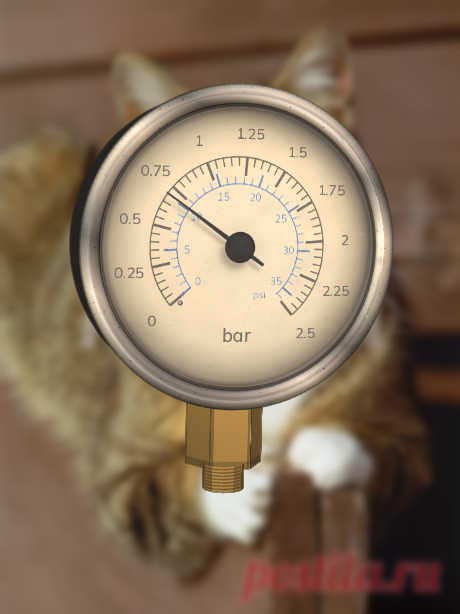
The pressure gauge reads 0.7 bar
